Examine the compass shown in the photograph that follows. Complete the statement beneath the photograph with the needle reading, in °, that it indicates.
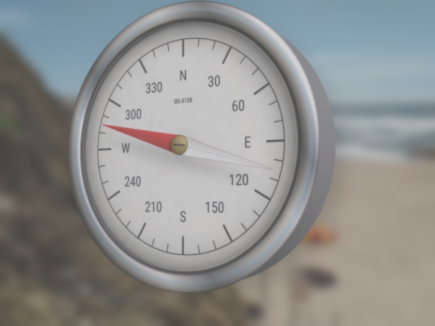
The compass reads 285 °
